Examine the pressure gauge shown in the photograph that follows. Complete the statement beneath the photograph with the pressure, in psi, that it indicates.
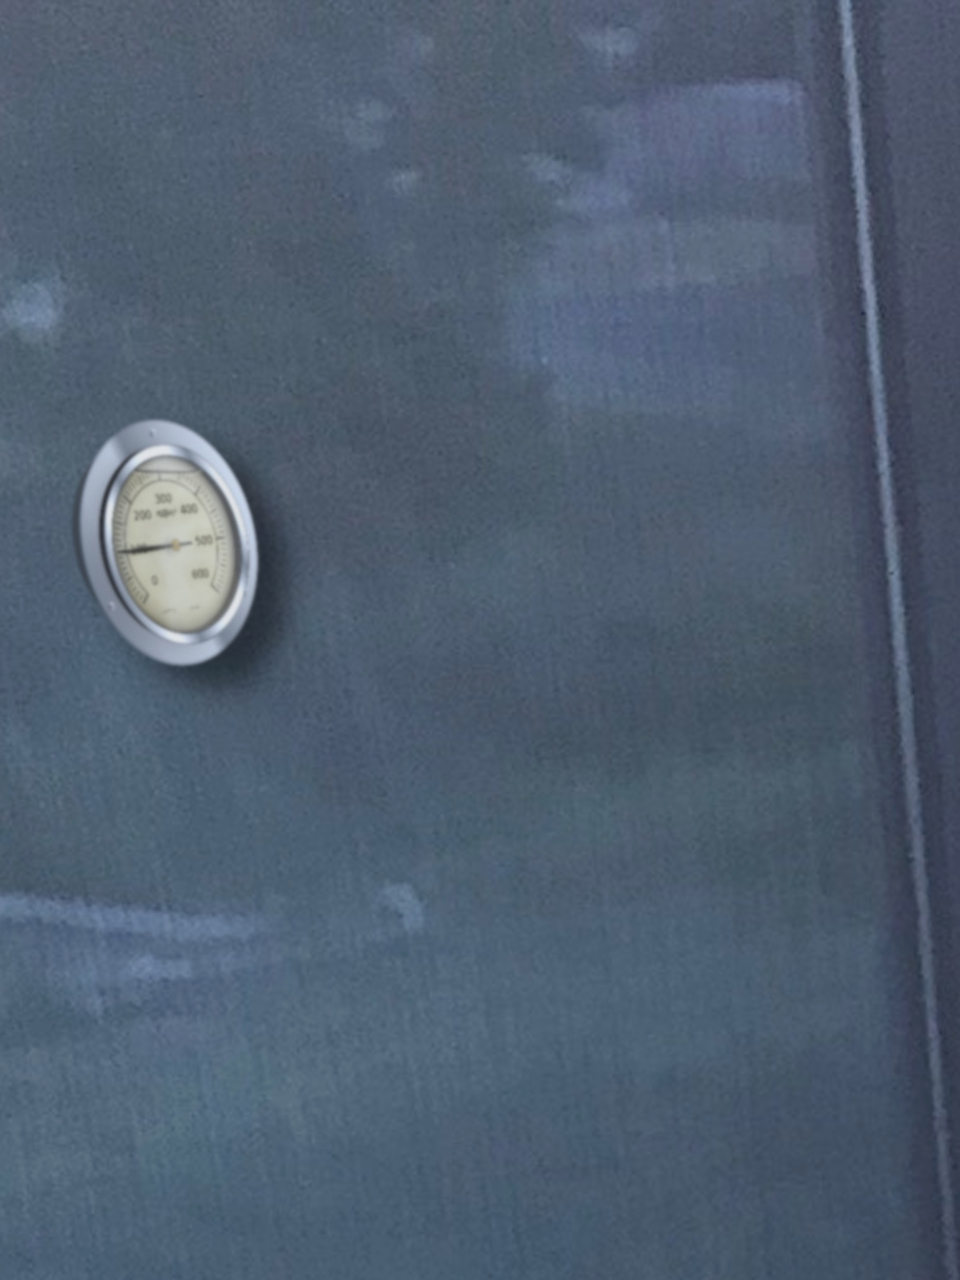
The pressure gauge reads 100 psi
